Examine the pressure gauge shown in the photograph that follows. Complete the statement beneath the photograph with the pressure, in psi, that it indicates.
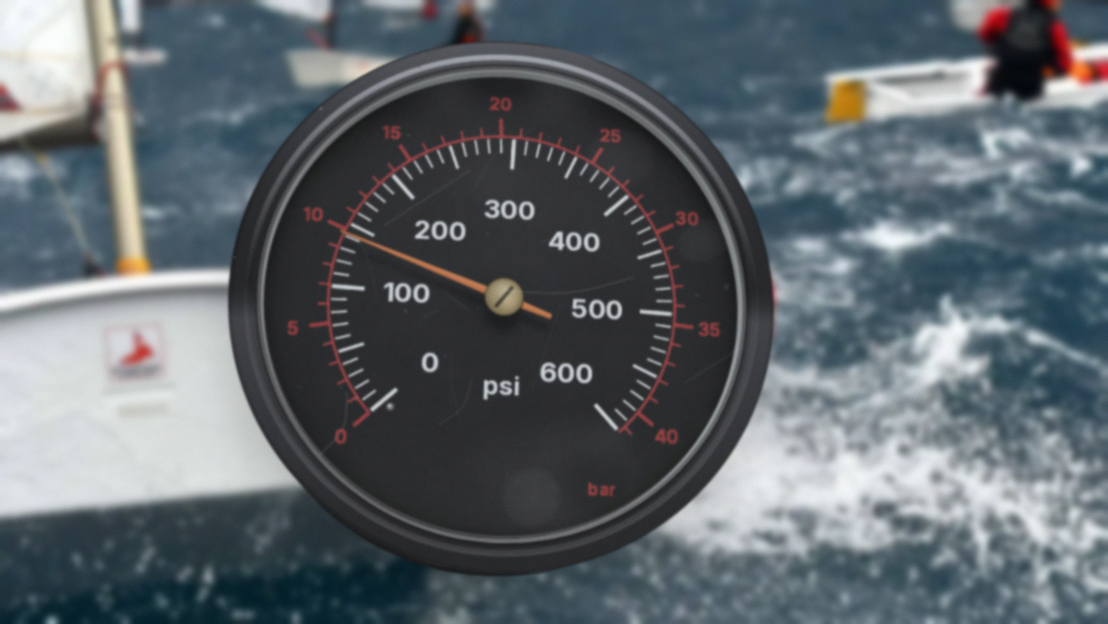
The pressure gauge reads 140 psi
